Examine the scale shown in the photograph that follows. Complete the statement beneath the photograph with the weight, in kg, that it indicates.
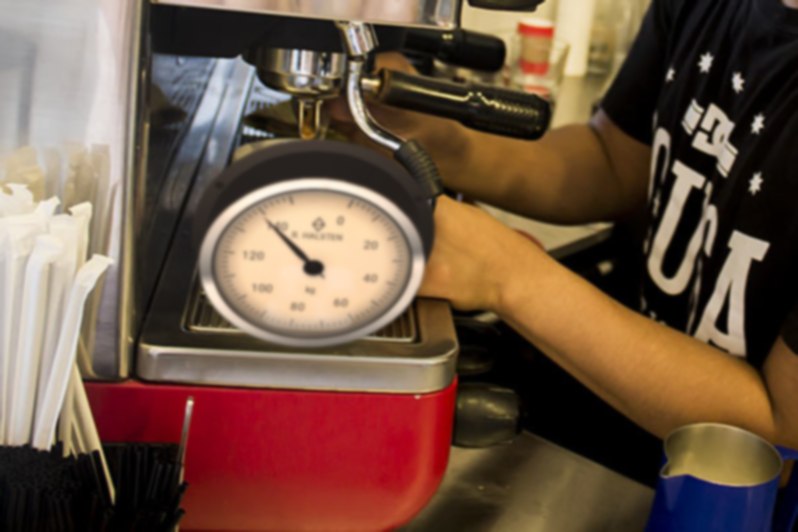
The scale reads 140 kg
